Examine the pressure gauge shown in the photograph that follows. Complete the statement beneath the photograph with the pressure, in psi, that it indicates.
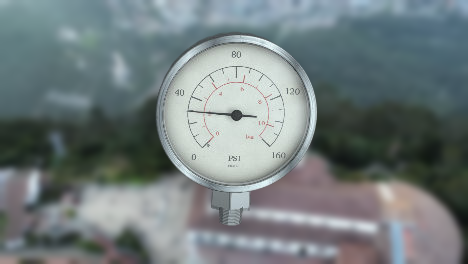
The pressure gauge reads 30 psi
